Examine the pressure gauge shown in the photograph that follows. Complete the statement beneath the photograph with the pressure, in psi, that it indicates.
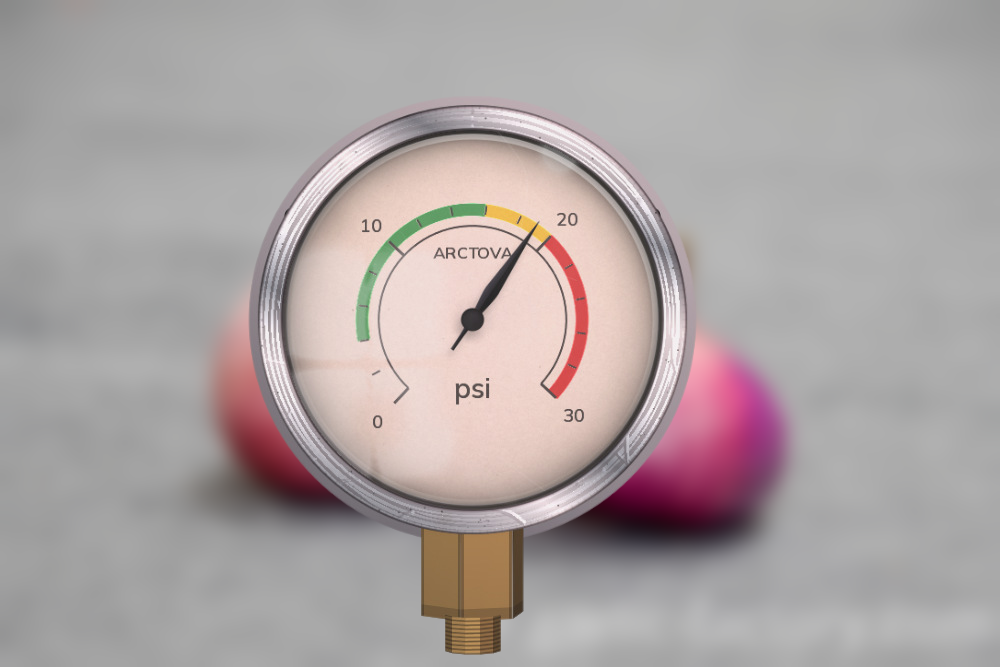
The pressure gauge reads 19 psi
